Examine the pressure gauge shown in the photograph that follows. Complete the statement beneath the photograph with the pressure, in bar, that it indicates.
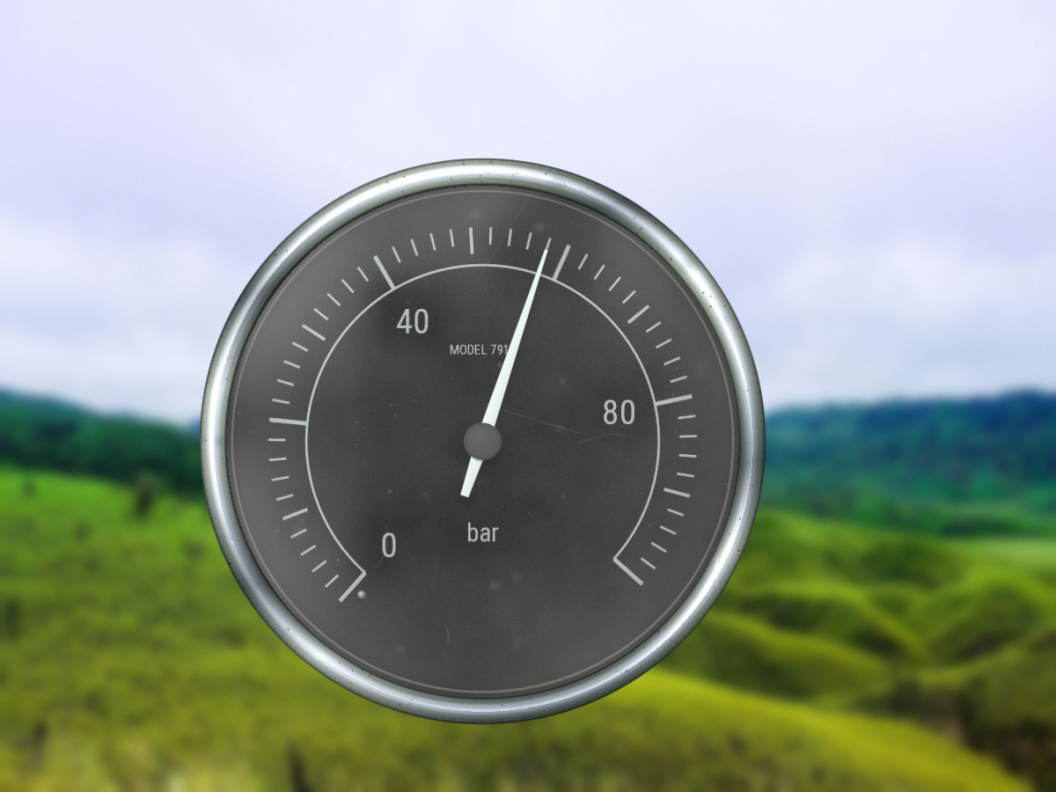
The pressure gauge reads 58 bar
